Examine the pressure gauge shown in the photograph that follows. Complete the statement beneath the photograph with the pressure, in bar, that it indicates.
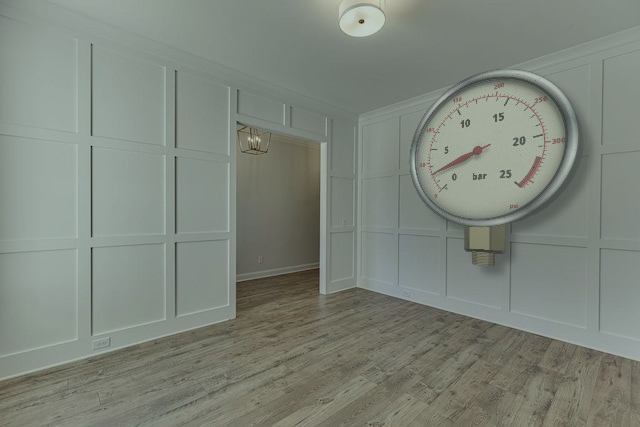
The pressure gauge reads 2 bar
